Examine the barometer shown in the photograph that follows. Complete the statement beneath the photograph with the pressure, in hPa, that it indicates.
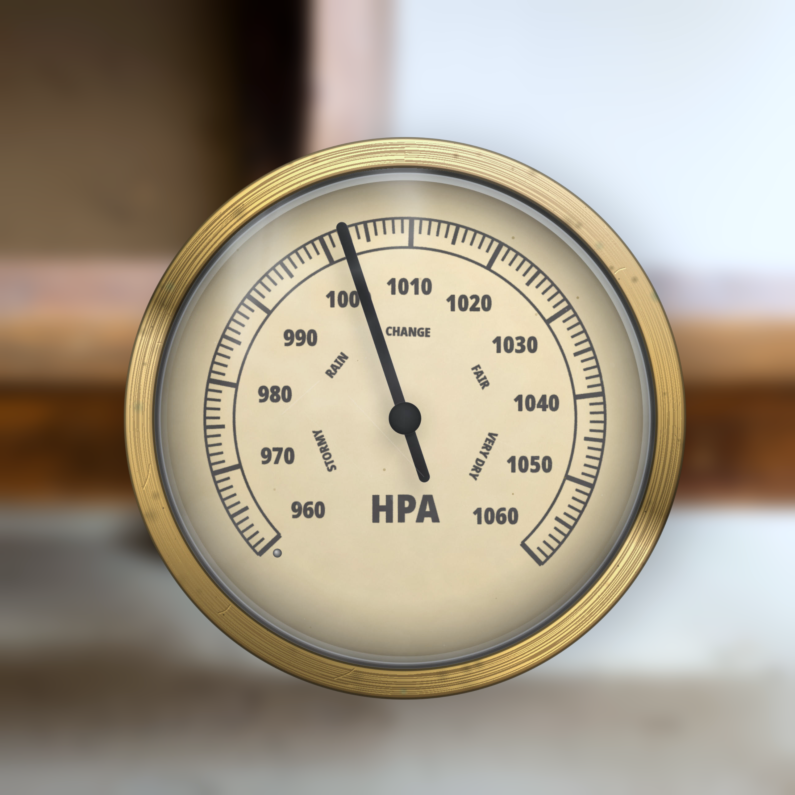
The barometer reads 1002.5 hPa
